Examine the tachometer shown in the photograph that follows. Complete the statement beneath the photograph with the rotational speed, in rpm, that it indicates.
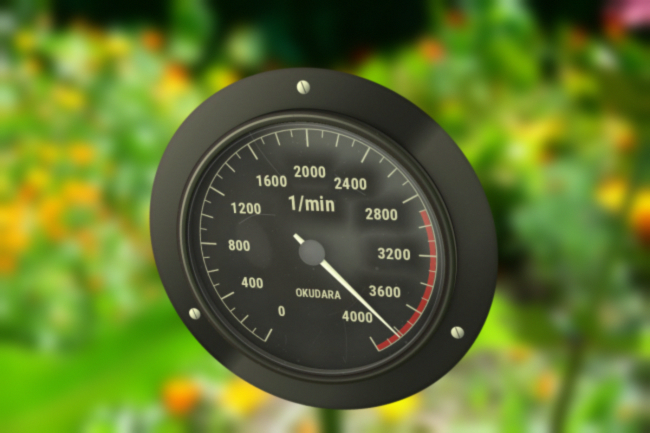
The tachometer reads 3800 rpm
